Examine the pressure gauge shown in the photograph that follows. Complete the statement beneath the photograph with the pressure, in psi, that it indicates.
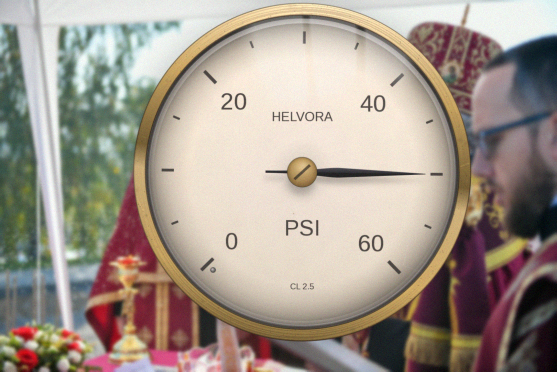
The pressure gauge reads 50 psi
